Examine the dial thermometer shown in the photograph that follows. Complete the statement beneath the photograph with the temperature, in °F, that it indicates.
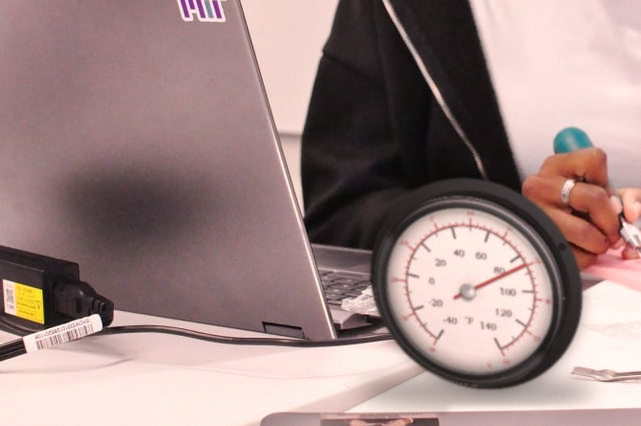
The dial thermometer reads 85 °F
